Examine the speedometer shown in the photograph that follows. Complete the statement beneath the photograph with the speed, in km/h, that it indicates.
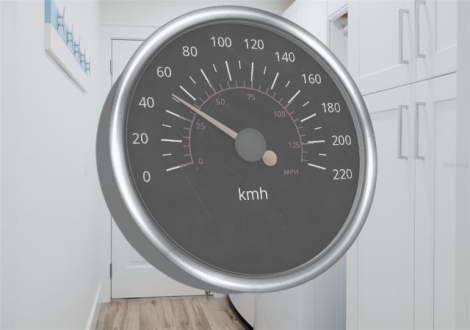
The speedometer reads 50 km/h
